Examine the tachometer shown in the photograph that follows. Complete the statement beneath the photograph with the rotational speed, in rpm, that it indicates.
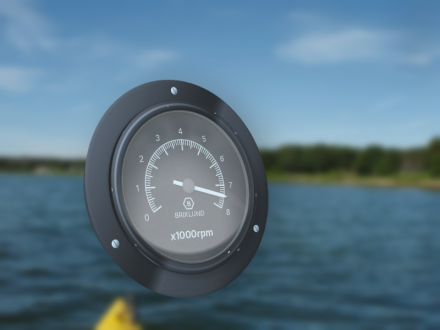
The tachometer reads 7500 rpm
